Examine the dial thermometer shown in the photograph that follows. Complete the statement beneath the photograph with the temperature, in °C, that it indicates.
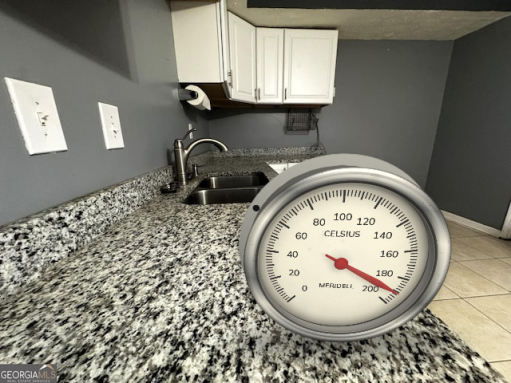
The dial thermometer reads 190 °C
